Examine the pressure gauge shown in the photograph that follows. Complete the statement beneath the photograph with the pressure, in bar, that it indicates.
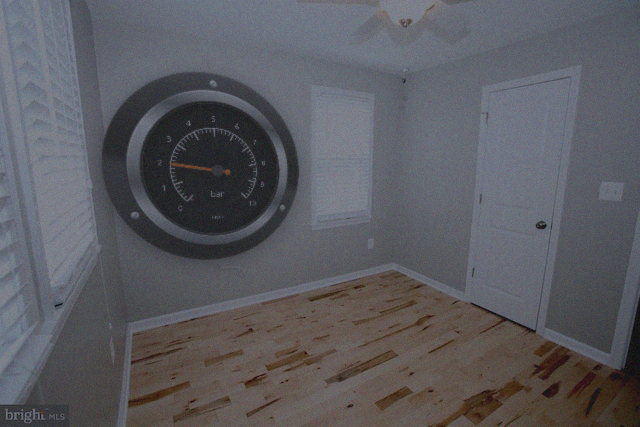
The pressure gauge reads 2 bar
